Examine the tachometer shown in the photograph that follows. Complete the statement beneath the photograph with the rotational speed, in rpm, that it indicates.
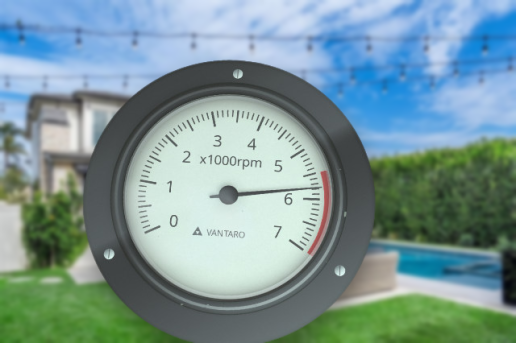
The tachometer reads 5800 rpm
